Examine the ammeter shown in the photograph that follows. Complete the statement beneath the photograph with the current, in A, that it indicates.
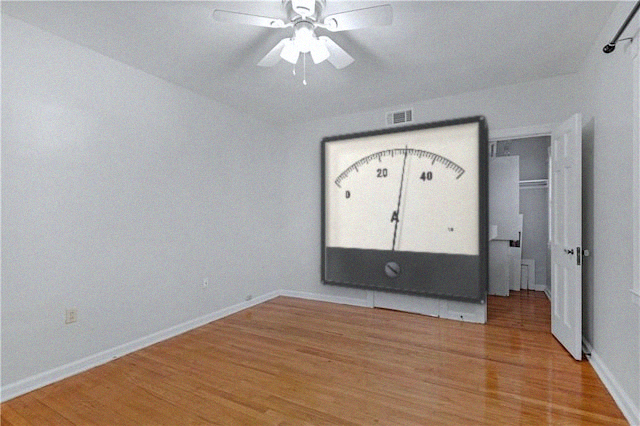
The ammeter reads 30 A
